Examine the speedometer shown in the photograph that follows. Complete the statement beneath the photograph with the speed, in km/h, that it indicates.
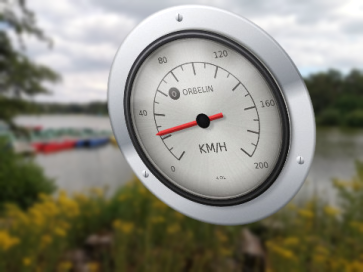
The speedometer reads 25 km/h
